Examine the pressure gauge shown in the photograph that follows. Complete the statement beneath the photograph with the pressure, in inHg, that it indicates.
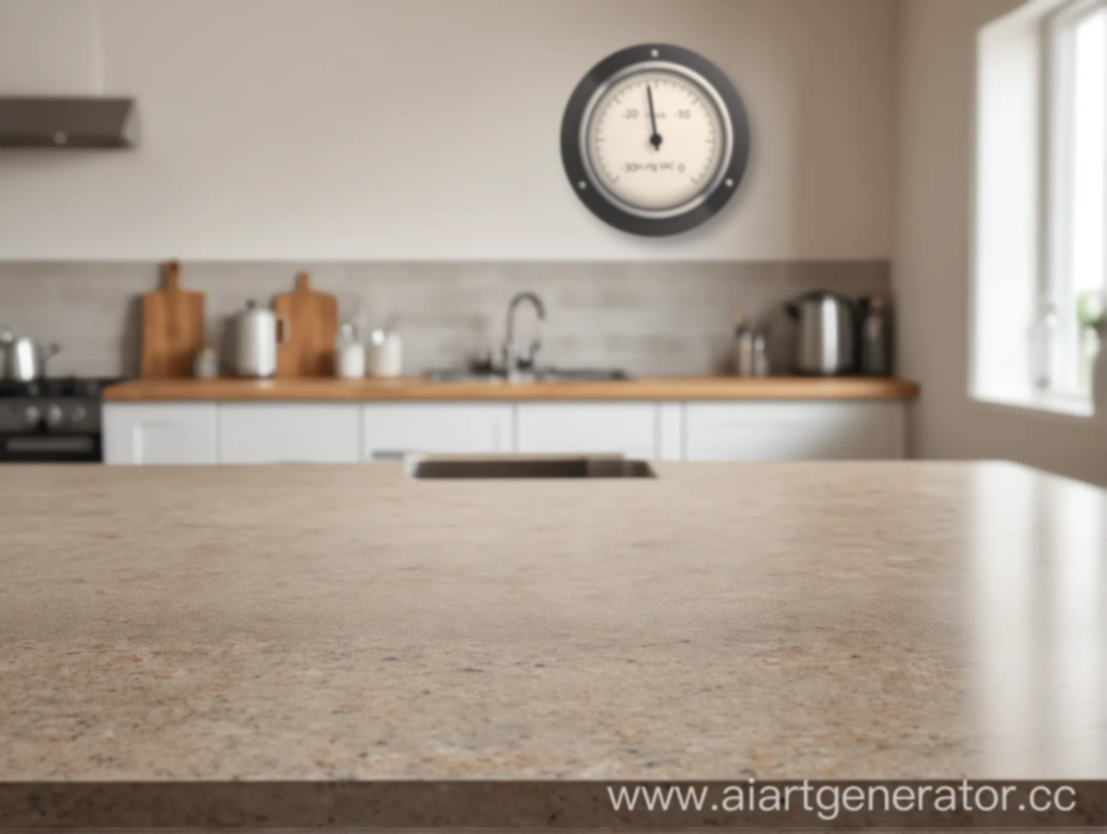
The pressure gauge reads -16 inHg
